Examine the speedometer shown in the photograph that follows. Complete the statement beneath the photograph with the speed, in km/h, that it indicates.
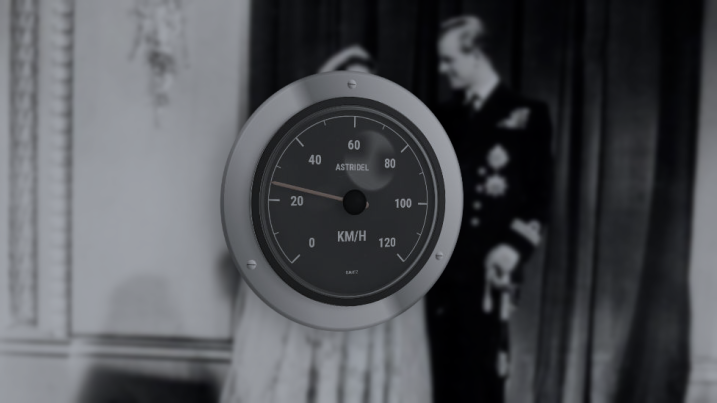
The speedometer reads 25 km/h
